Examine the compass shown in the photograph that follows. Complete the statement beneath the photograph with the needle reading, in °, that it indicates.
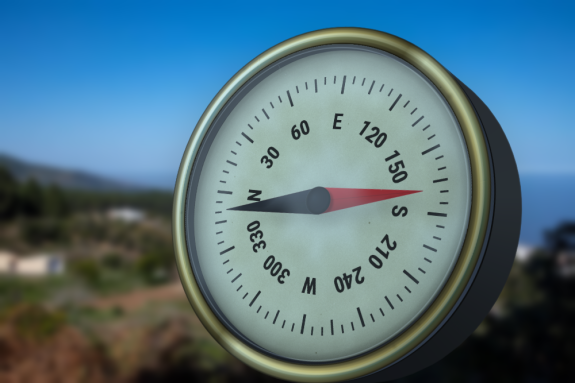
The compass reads 170 °
